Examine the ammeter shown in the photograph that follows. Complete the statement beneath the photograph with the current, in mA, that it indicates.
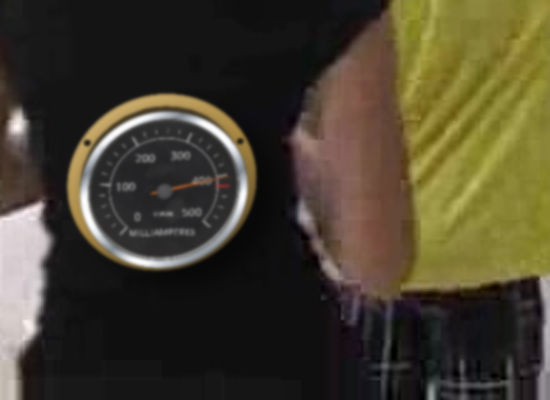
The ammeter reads 400 mA
